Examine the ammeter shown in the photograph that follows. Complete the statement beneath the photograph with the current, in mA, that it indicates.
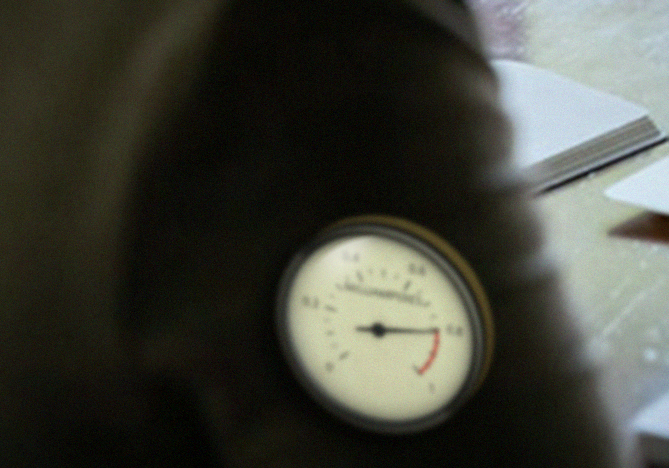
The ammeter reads 0.8 mA
